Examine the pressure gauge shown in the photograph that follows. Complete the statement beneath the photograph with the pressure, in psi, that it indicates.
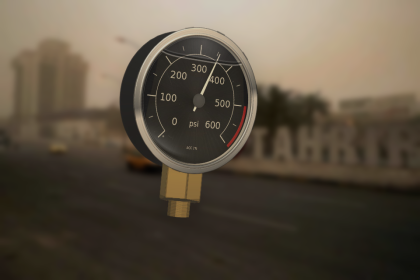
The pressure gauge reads 350 psi
